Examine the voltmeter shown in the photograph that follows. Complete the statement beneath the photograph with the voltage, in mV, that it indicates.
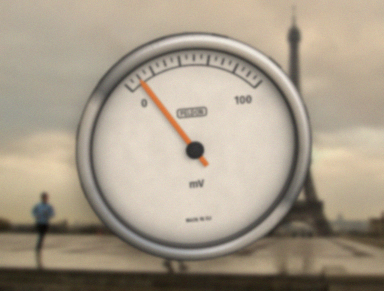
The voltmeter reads 10 mV
